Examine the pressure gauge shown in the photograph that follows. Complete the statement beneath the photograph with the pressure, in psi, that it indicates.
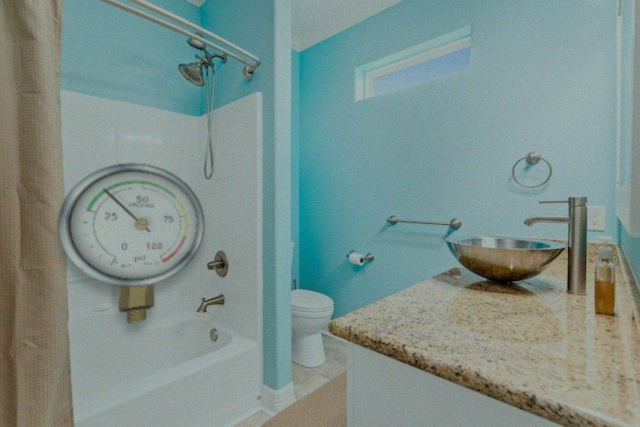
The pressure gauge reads 35 psi
